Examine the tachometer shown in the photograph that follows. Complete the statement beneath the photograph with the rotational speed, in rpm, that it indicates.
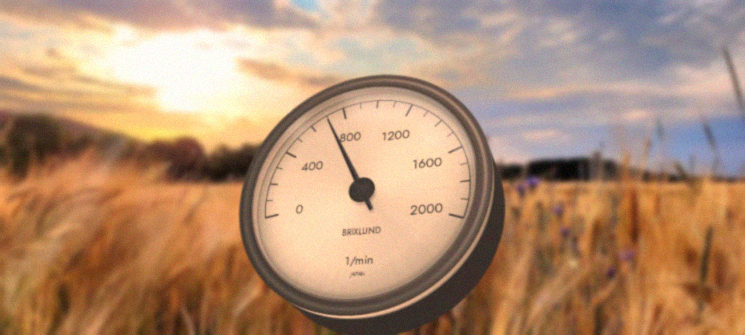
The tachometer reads 700 rpm
